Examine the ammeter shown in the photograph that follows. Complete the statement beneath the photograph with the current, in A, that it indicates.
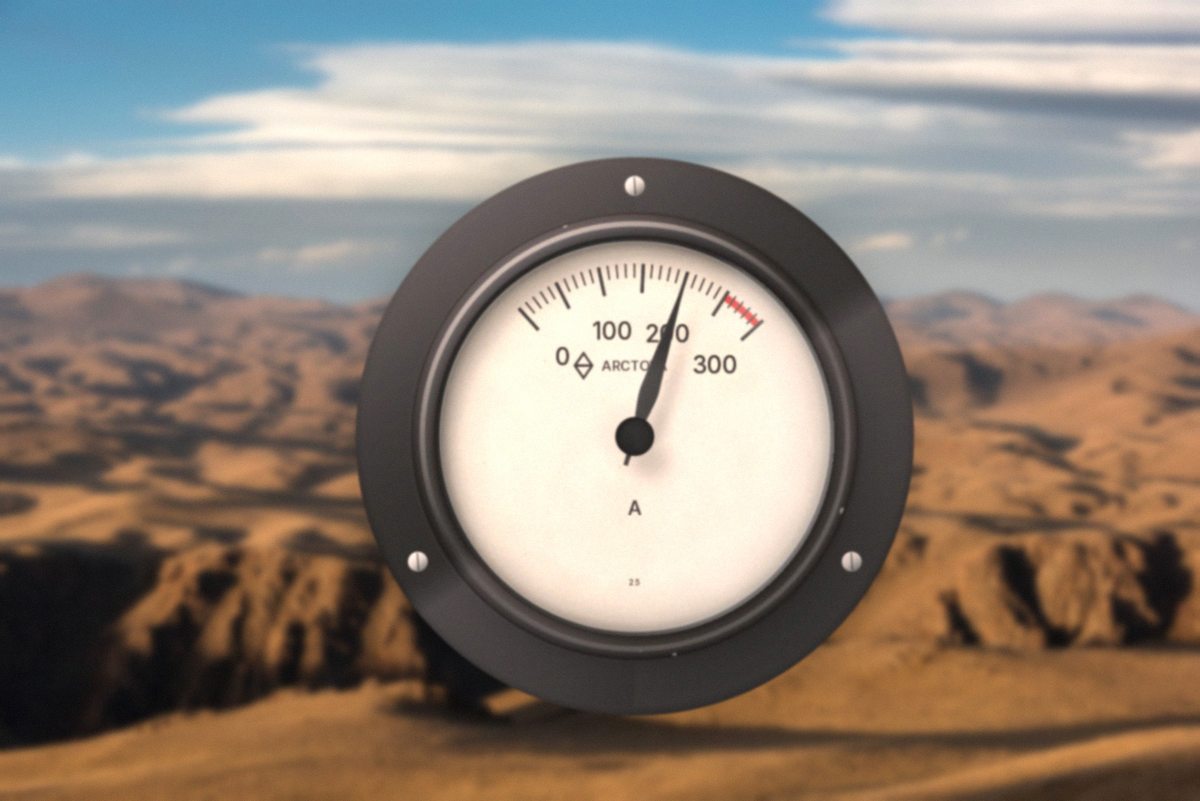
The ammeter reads 200 A
